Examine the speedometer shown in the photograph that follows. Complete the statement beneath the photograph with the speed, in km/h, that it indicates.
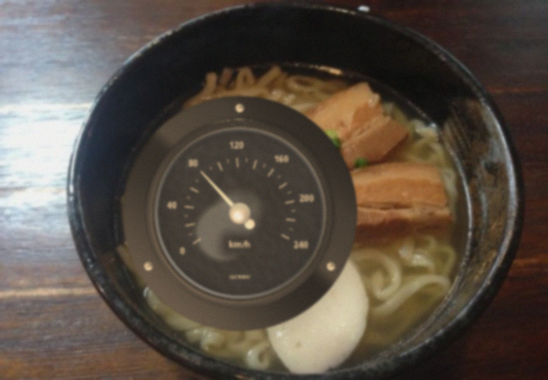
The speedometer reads 80 km/h
